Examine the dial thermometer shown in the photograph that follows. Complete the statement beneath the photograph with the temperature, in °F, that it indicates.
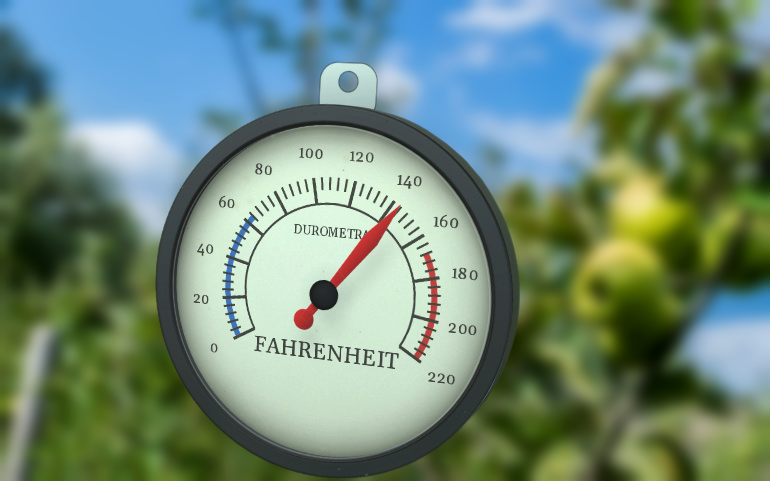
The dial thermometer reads 144 °F
